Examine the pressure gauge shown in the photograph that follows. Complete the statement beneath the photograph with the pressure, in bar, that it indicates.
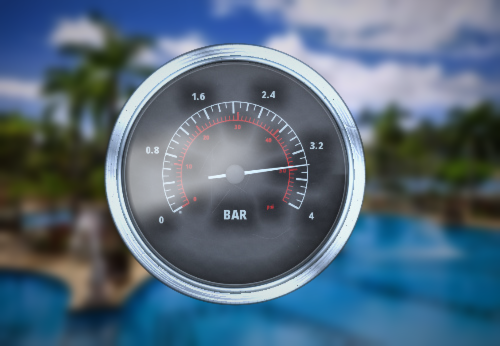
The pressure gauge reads 3.4 bar
